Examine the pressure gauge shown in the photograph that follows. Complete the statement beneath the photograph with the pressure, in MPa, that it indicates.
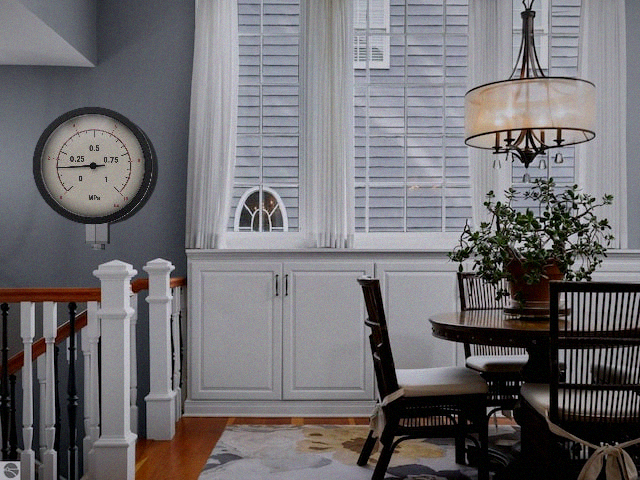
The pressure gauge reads 0.15 MPa
